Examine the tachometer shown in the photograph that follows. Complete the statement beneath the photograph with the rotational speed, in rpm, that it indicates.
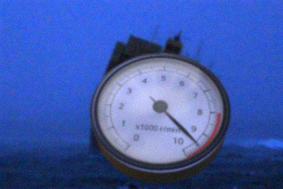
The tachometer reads 9500 rpm
